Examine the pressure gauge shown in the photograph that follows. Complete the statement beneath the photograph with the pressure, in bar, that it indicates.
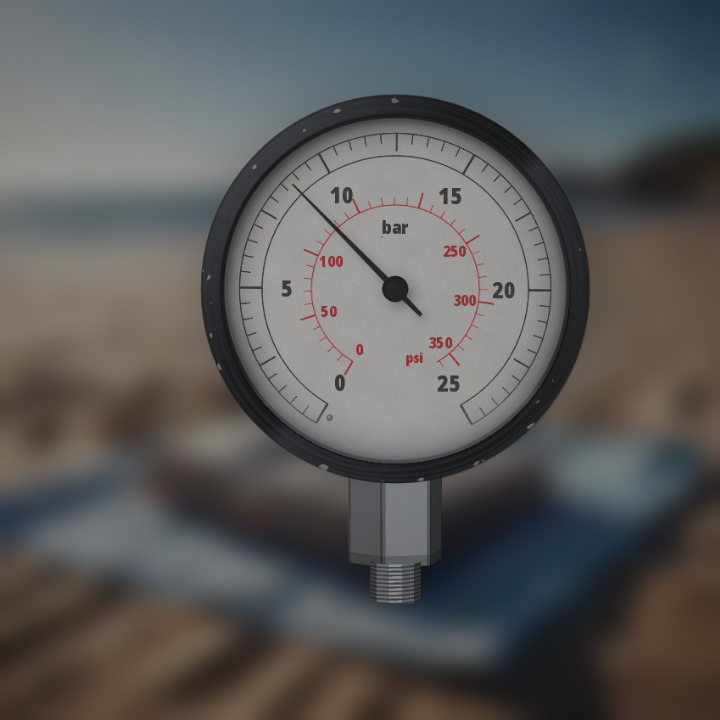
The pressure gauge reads 8.75 bar
